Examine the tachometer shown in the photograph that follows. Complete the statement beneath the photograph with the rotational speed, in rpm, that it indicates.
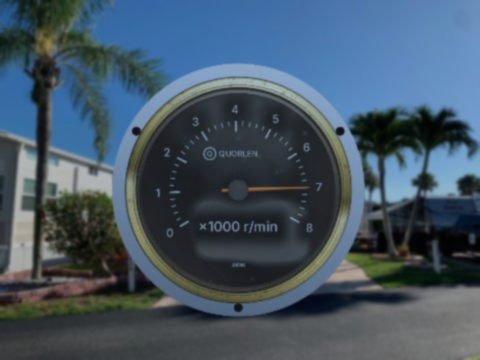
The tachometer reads 7000 rpm
